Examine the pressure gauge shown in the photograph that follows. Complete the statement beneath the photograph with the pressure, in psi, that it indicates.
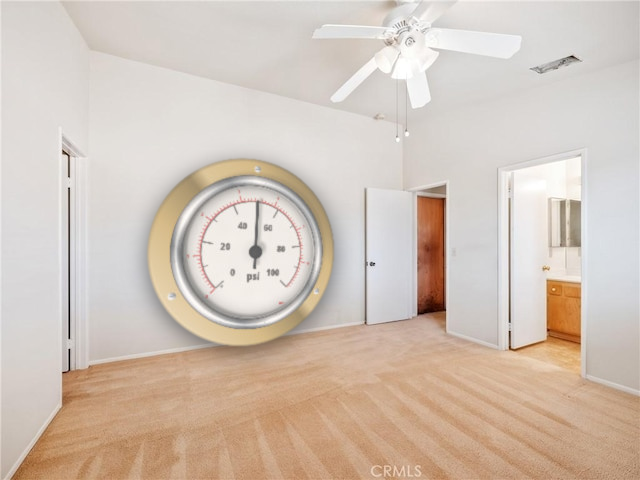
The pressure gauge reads 50 psi
